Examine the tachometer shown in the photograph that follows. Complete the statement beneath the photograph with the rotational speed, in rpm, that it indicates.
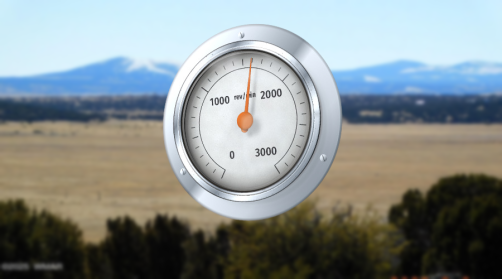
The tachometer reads 1600 rpm
